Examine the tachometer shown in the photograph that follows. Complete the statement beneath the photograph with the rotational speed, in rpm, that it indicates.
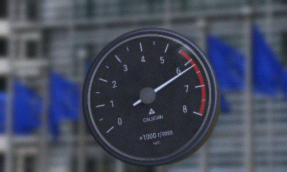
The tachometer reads 6250 rpm
